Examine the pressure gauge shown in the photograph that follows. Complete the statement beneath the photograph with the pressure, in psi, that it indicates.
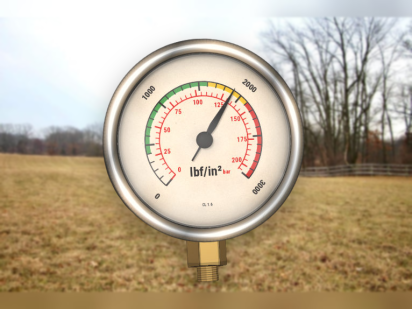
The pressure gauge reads 1900 psi
